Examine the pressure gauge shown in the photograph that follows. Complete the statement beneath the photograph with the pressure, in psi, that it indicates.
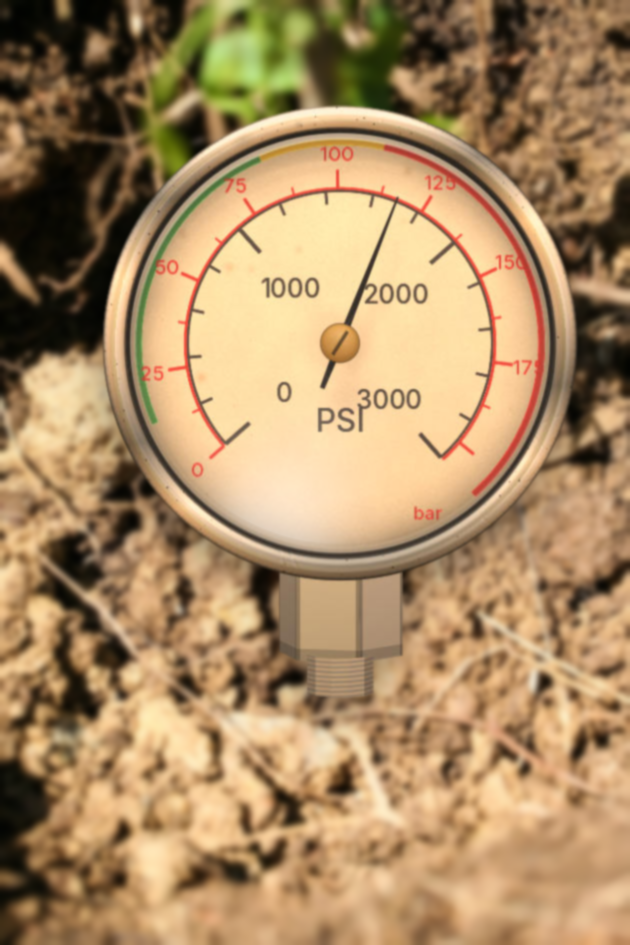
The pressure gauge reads 1700 psi
